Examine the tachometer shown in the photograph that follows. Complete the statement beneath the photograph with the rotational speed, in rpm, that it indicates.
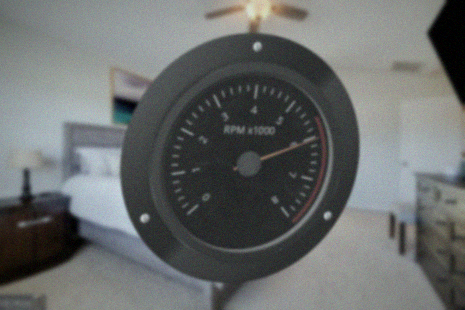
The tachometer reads 6000 rpm
